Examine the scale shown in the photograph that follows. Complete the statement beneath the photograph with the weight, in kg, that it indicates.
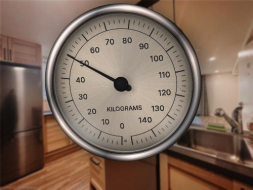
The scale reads 50 kg
